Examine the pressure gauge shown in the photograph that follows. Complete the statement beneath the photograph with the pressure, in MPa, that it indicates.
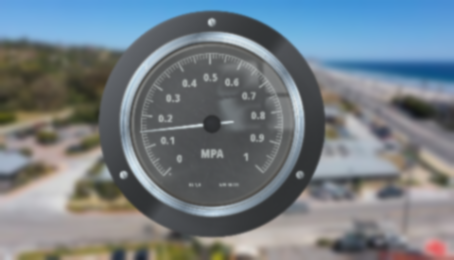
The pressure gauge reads 0.15 MPa
